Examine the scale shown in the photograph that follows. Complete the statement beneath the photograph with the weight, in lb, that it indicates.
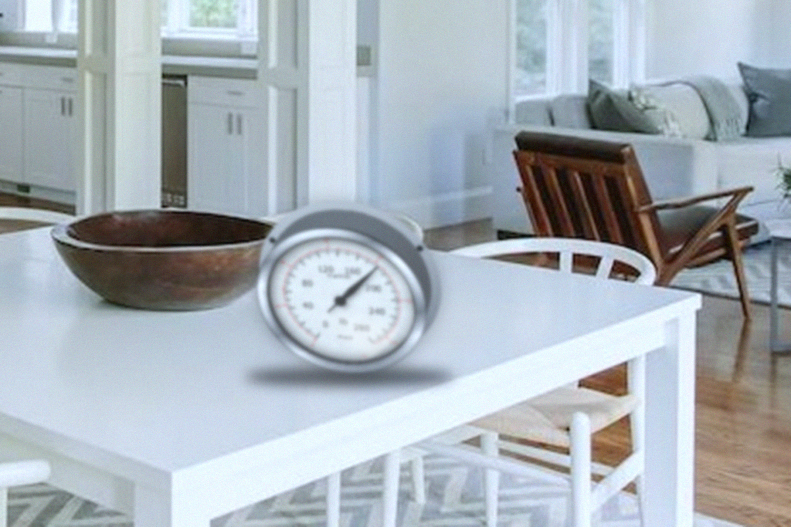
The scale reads 180 lb
